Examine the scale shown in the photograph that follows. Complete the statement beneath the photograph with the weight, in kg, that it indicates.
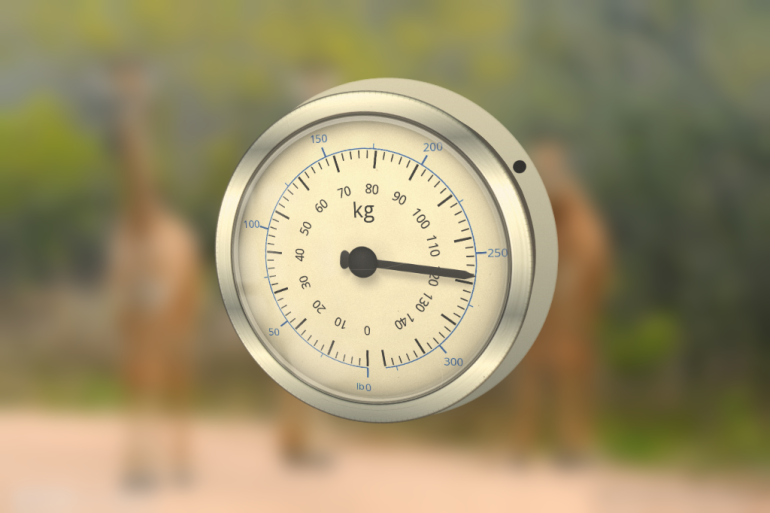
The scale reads 118 kg
